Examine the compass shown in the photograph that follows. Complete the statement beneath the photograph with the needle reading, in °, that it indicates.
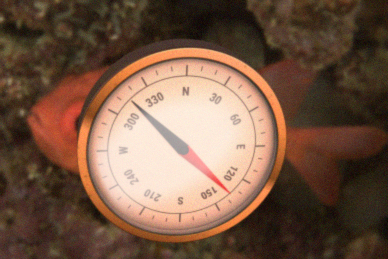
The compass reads 135 °
